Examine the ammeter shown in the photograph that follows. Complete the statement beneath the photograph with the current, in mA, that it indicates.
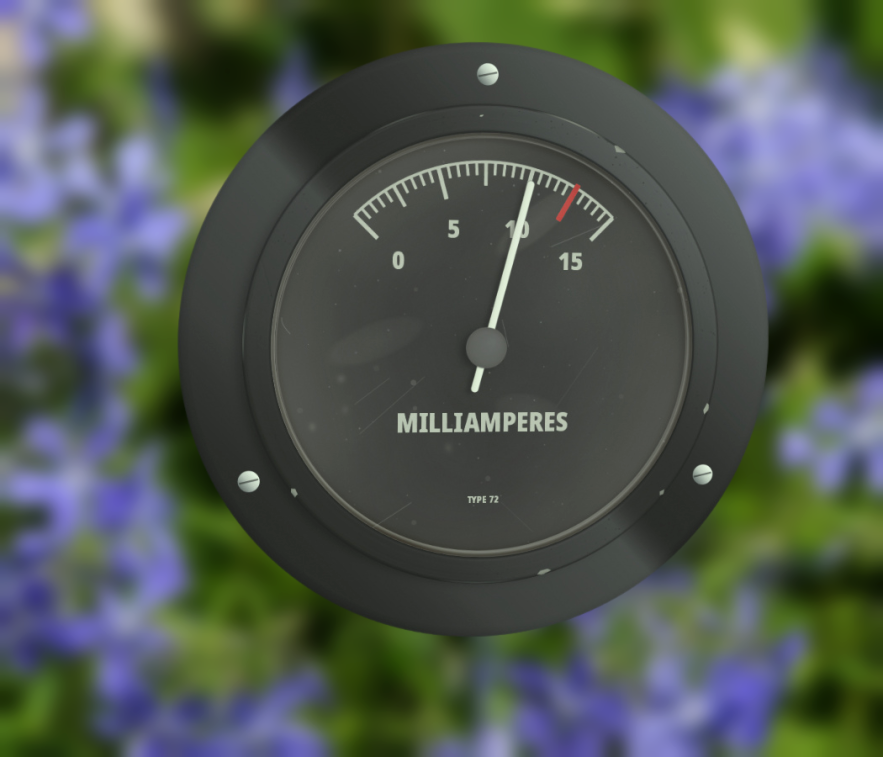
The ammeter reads 10 mA
